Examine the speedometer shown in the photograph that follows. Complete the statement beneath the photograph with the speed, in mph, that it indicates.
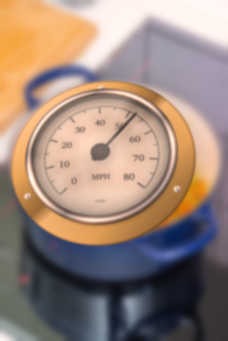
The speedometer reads 52.5 mph
